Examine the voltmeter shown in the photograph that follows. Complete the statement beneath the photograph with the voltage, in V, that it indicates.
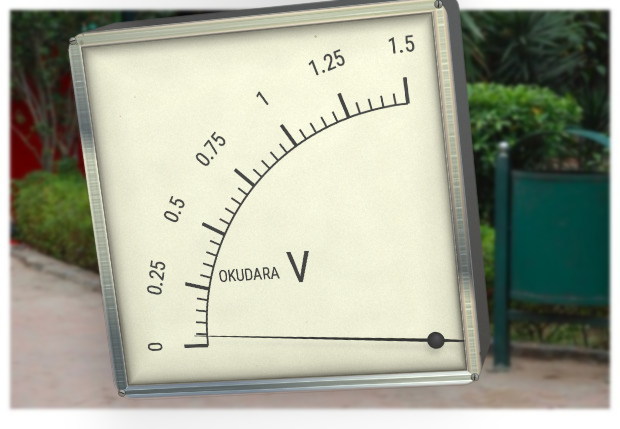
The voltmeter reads 0.05 V
